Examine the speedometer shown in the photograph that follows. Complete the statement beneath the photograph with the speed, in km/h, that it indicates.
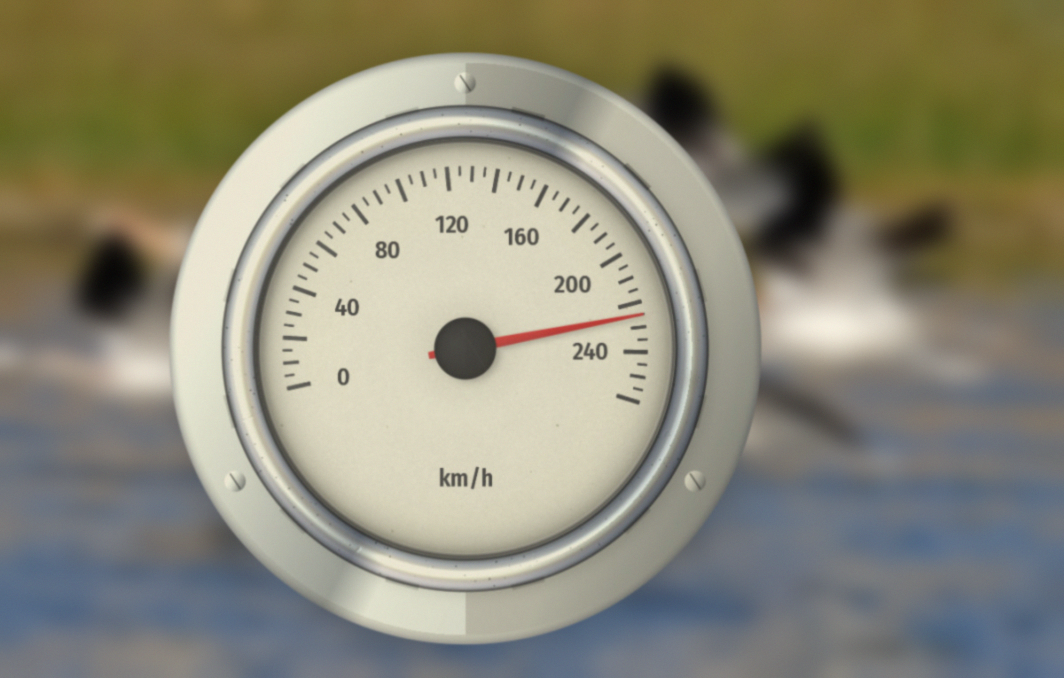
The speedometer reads 225 km/h
